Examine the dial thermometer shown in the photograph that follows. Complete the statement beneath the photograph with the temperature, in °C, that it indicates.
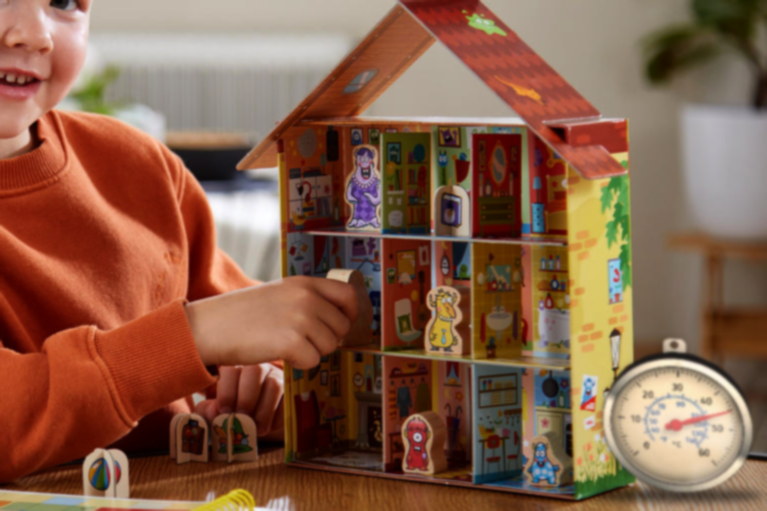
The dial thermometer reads 45 °C
